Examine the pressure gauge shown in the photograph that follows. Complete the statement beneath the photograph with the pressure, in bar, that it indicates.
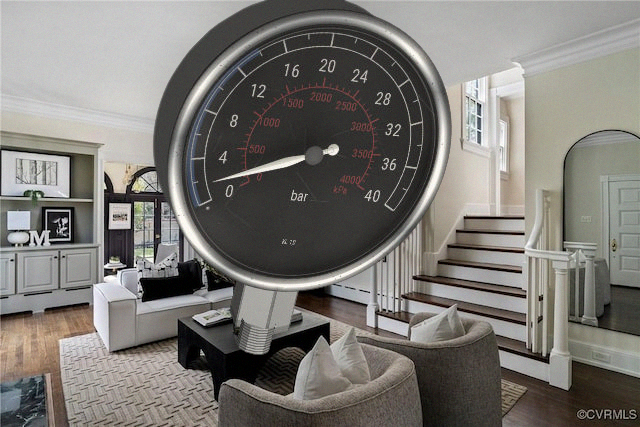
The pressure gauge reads 2 bar
